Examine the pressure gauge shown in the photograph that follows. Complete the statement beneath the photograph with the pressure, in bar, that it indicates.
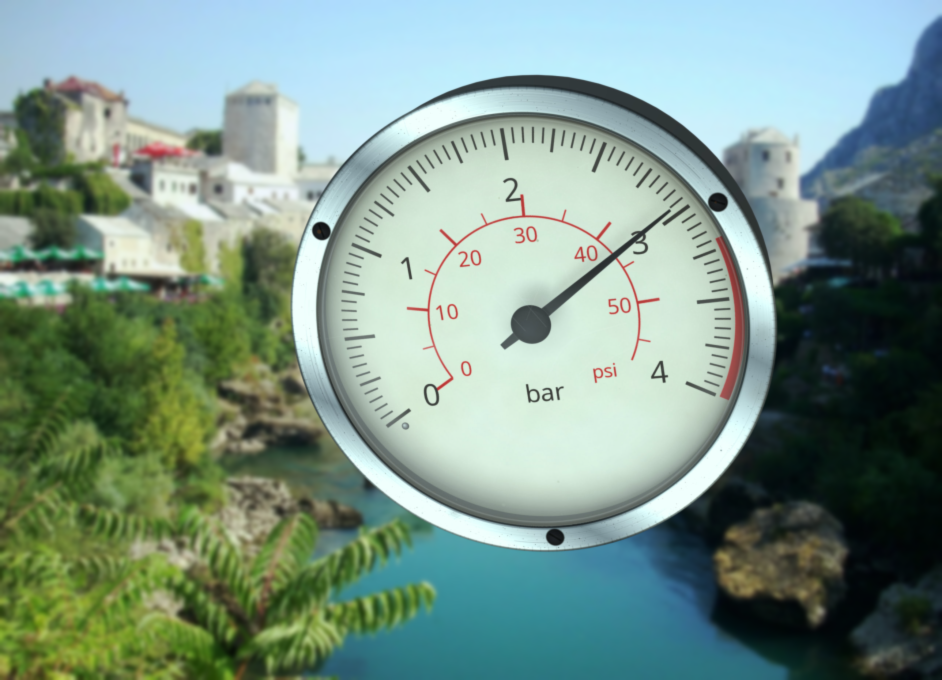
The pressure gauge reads 2.95 bar
